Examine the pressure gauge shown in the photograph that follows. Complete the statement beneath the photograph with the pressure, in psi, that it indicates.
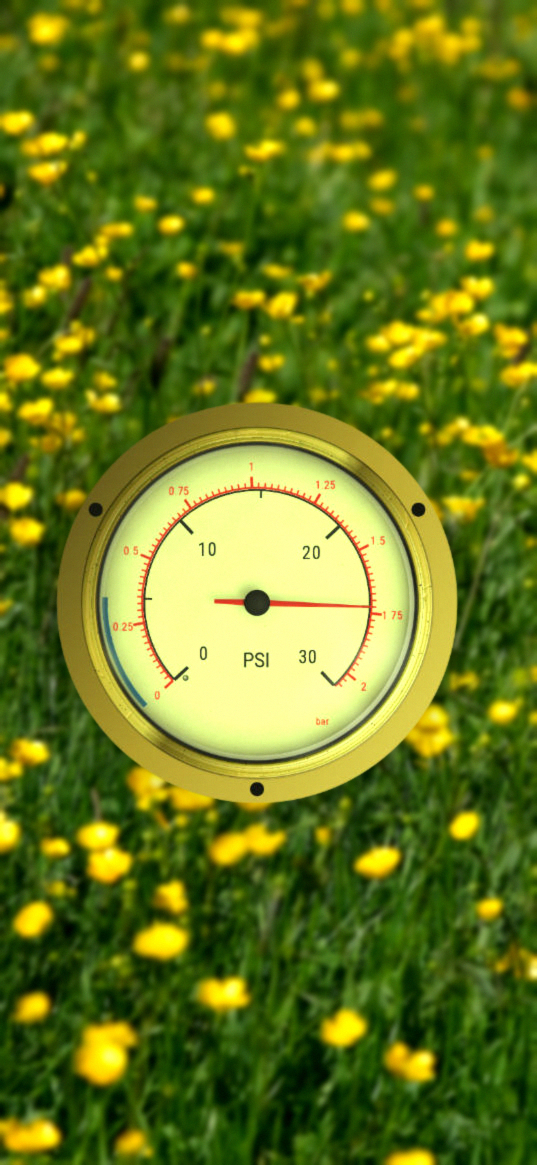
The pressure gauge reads 25 psi
